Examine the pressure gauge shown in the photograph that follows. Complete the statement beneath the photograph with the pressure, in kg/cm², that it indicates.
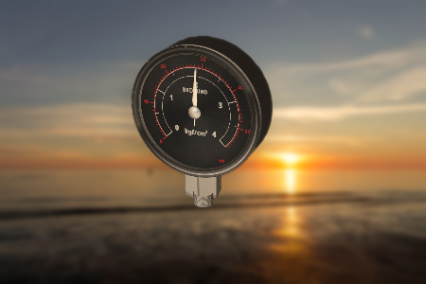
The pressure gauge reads 2 kg/cm²
